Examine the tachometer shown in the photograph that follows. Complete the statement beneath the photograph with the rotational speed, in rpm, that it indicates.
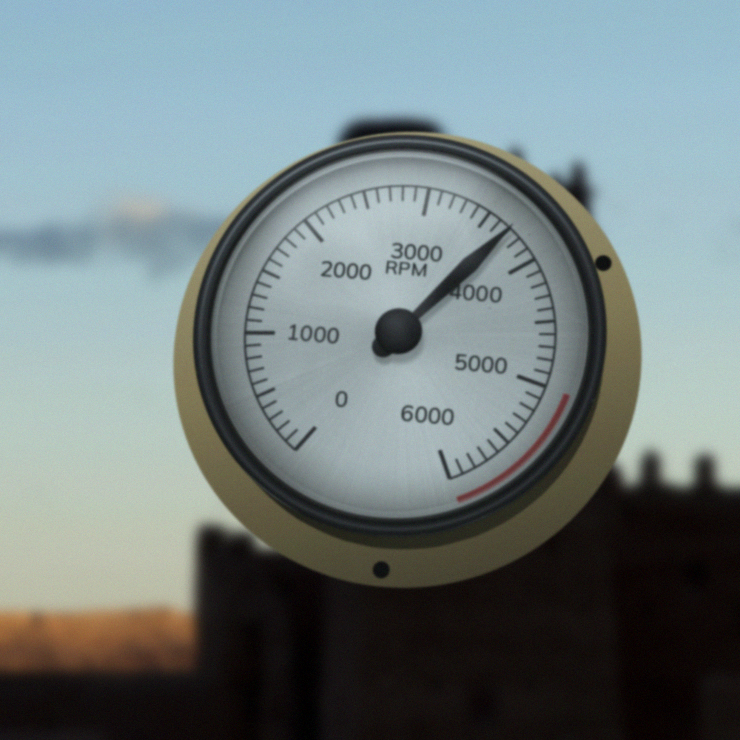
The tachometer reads 3700 rpm
